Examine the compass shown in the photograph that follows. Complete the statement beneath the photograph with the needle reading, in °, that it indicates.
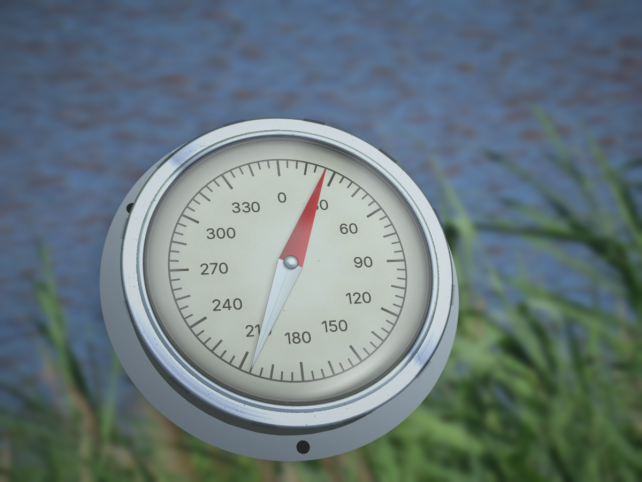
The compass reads 25 °
